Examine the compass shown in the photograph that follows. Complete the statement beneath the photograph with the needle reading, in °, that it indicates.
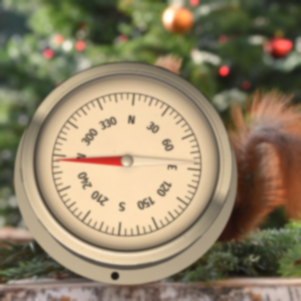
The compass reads 265 °
